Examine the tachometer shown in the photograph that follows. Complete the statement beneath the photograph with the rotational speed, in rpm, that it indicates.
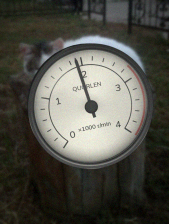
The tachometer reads 1900 rpm
